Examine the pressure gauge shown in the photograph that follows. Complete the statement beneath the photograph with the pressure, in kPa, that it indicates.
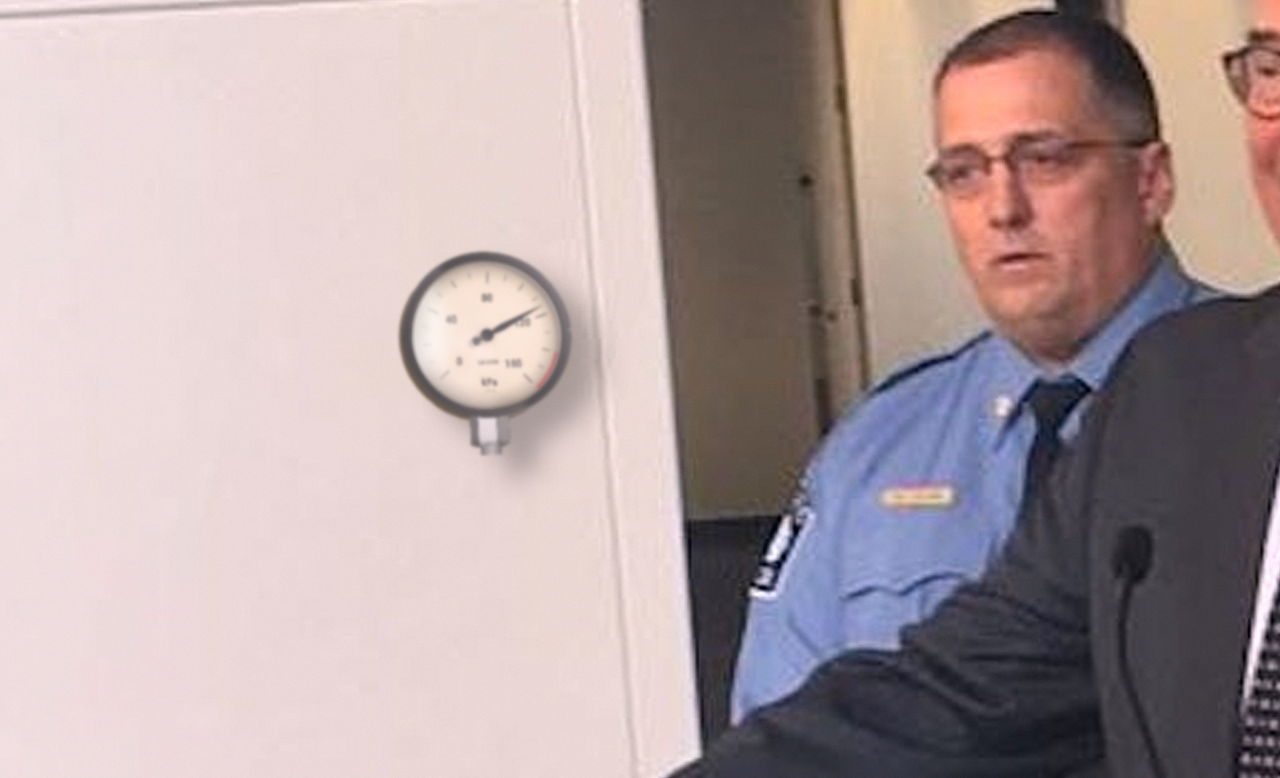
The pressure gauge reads 115 kPa
